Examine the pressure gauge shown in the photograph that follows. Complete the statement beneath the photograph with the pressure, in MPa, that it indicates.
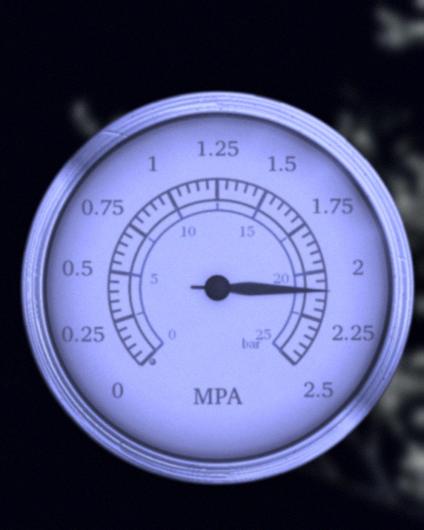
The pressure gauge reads 2.1 MPa
